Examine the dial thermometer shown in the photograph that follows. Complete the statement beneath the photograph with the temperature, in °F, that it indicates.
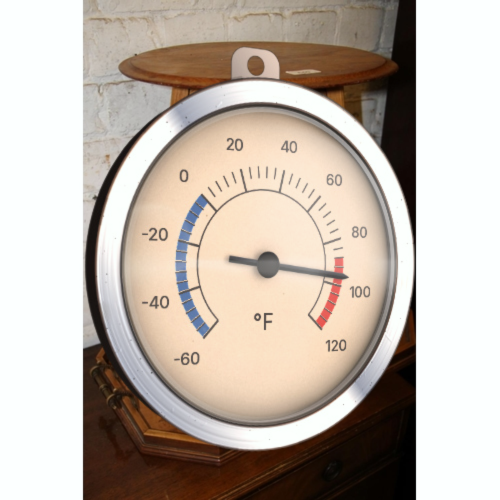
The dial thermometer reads 96 °F
